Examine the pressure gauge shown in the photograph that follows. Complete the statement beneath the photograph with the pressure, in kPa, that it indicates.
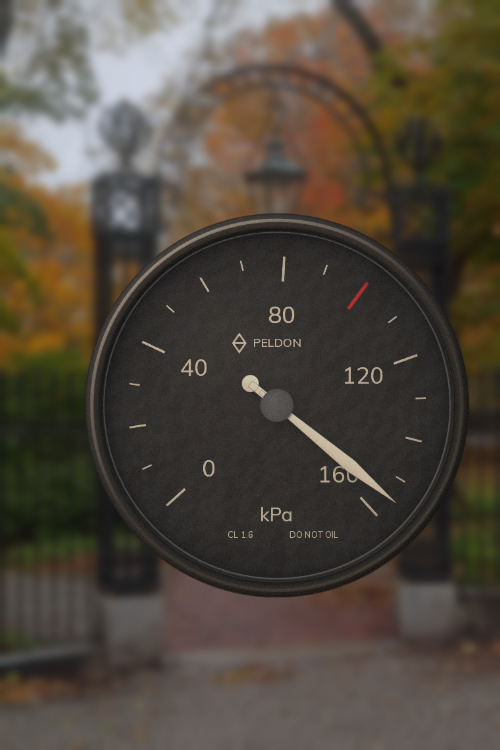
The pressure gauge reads 155 kPa
